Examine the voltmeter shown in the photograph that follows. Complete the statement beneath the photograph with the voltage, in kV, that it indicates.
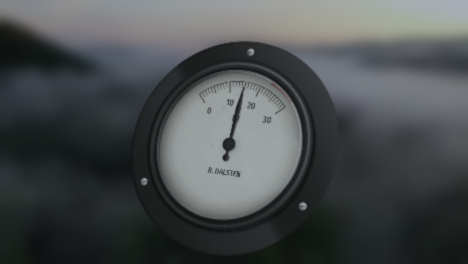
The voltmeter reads 15 kV
